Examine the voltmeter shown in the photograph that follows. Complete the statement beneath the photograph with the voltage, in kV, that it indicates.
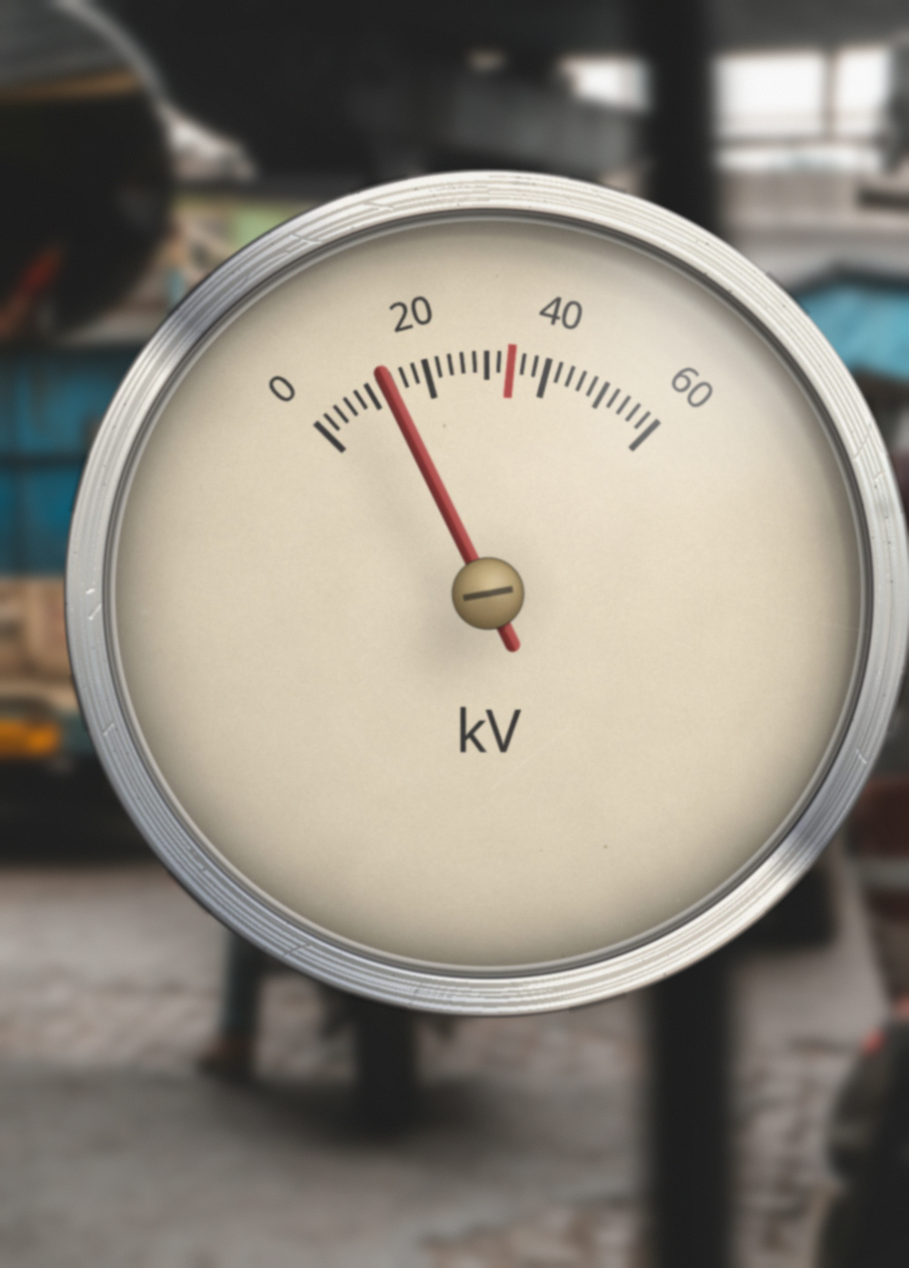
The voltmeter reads 13 kV
